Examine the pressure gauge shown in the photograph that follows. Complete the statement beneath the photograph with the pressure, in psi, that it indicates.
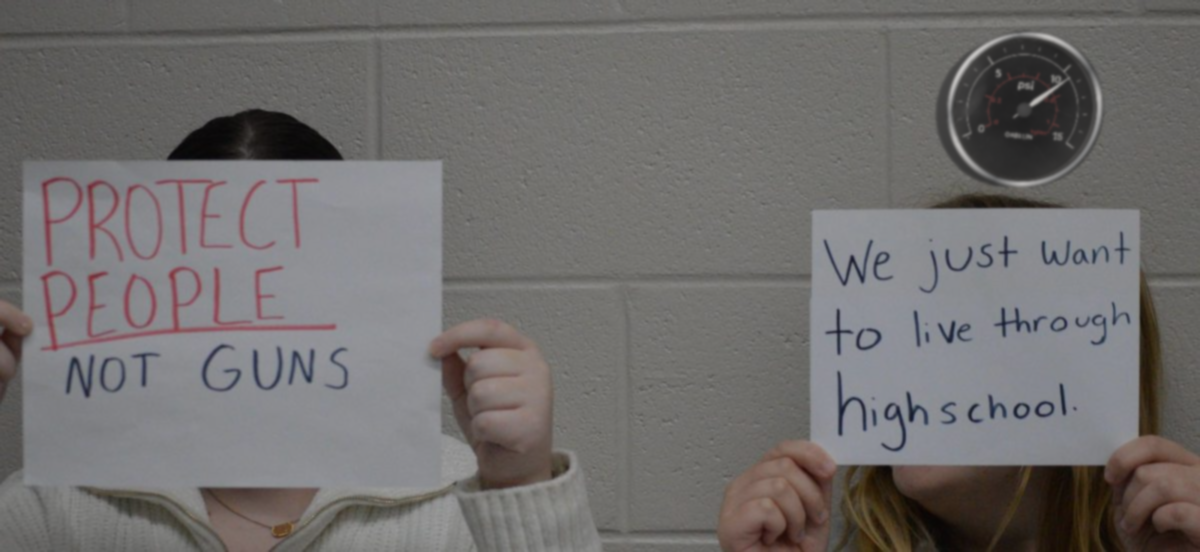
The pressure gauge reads 10.5 psi
